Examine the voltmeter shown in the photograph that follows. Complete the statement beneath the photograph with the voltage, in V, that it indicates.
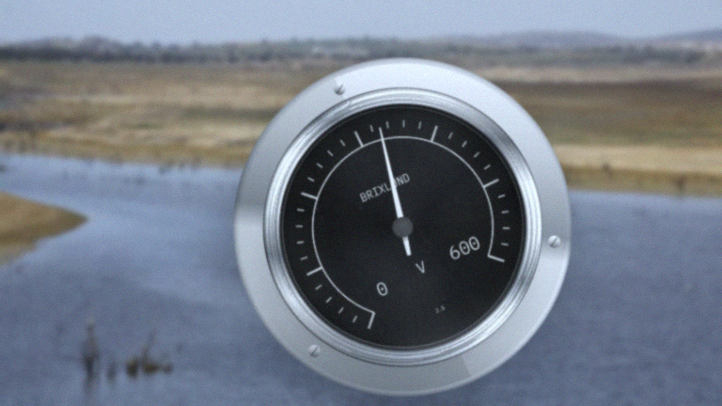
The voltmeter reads 330 V
